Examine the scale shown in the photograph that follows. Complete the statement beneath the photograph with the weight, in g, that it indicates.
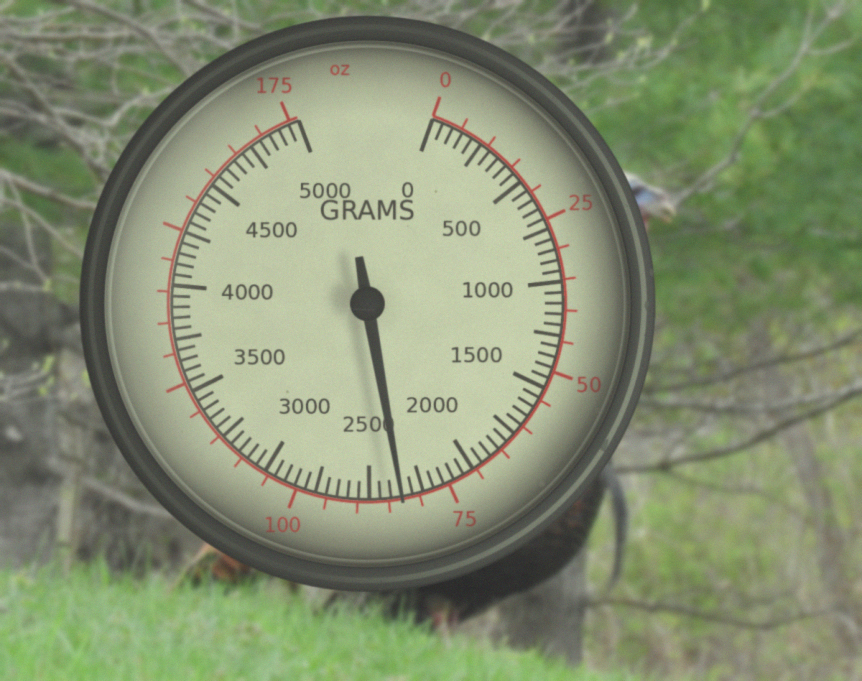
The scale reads 2350 g
